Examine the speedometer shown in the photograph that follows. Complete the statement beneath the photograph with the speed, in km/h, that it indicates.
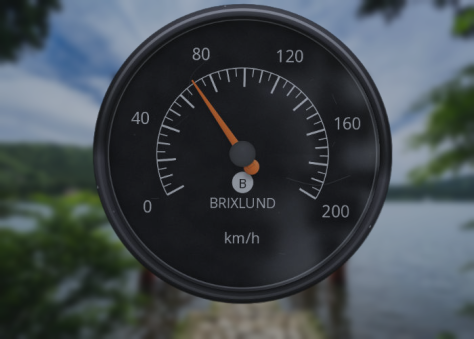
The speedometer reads 70 km/h
